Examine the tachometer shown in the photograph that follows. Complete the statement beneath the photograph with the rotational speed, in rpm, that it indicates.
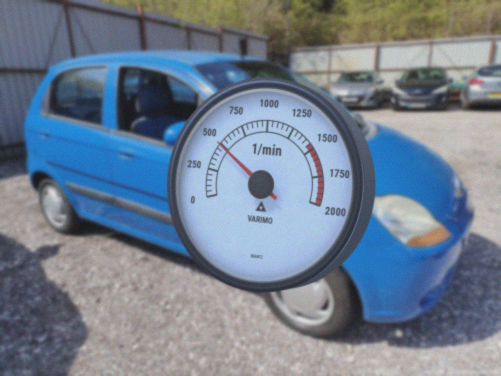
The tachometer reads 500 rpm
